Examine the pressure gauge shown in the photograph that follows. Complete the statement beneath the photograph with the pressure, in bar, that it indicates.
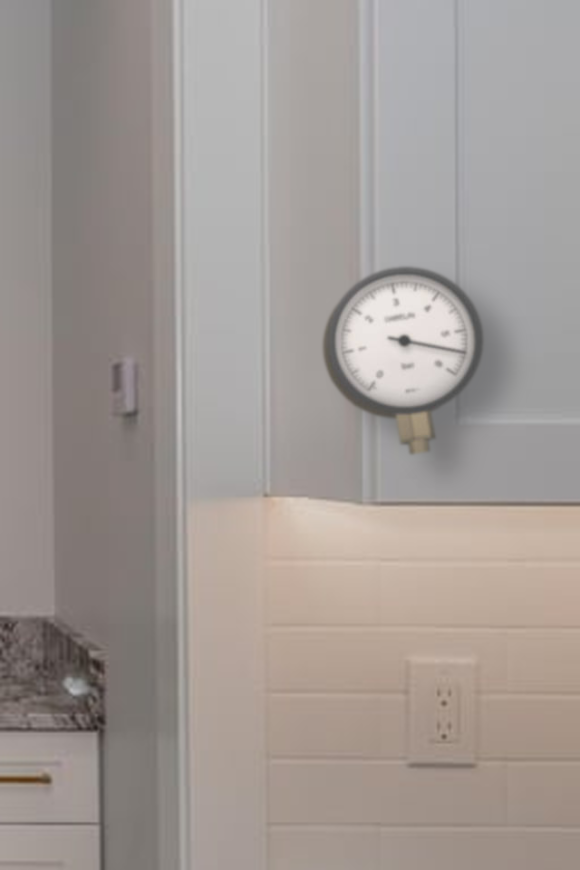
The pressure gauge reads 5.5 bar
